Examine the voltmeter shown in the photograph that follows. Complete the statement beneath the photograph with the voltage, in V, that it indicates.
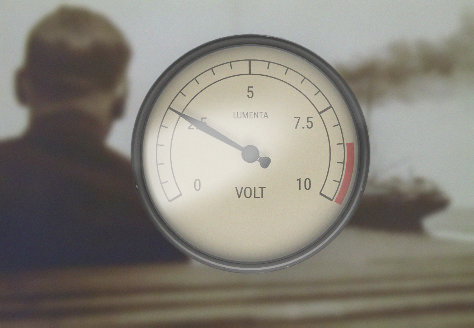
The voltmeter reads 2.5 V
